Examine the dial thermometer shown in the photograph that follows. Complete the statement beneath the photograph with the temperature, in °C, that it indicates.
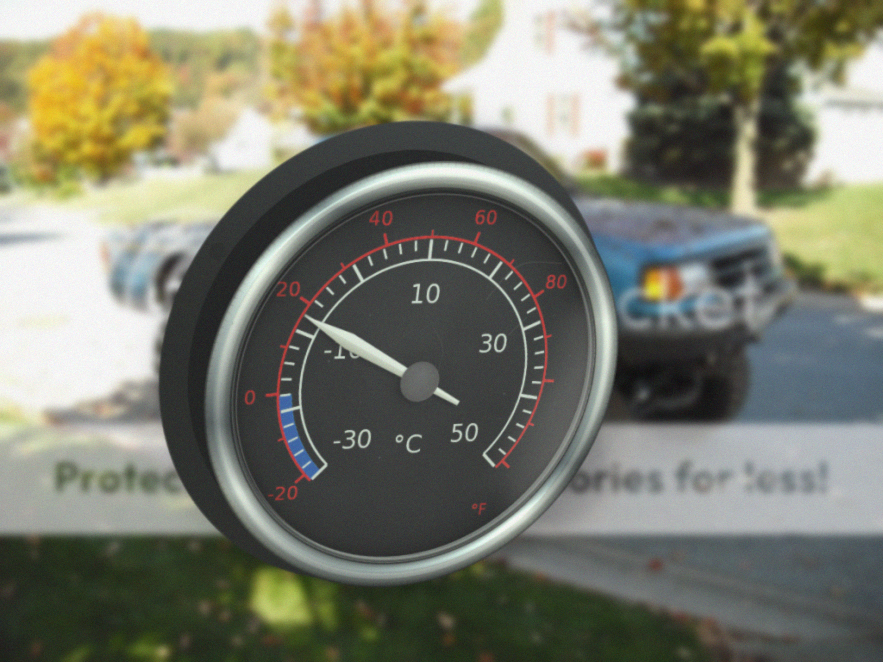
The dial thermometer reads -8 °C
